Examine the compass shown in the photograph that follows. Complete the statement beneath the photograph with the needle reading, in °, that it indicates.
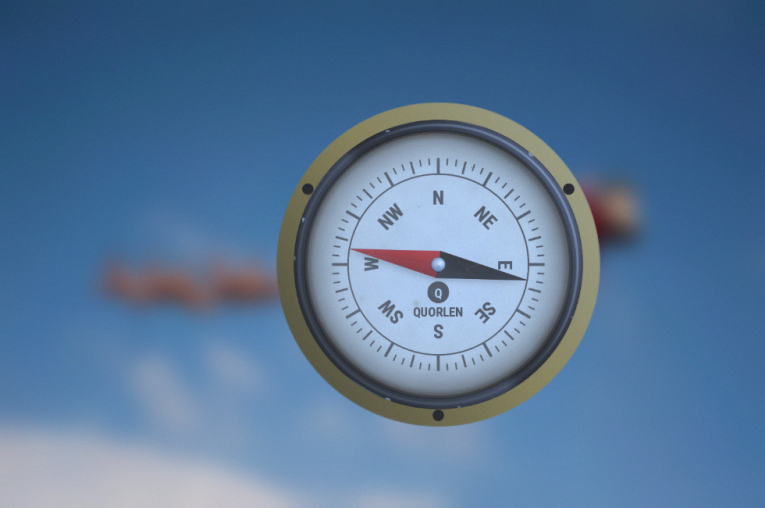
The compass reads 280 °
